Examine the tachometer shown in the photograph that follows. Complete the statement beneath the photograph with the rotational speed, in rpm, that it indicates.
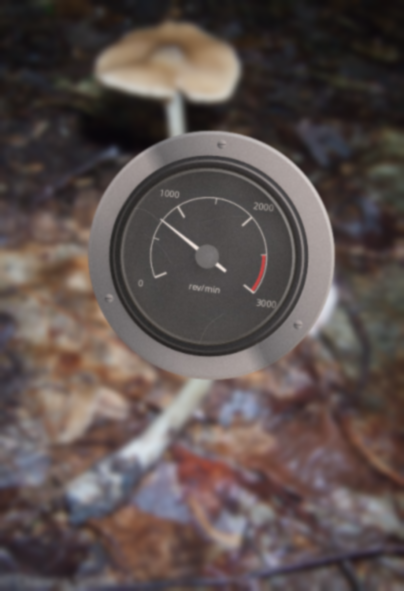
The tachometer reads 750 rpm
